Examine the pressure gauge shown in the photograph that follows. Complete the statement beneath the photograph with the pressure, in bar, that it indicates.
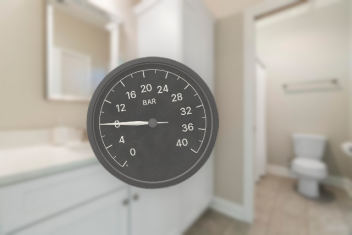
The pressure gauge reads 8 bar
